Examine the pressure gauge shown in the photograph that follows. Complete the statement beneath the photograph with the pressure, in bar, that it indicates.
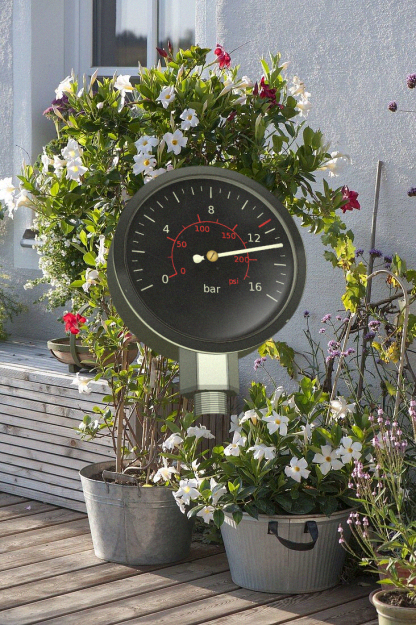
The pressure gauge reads 13 bar
